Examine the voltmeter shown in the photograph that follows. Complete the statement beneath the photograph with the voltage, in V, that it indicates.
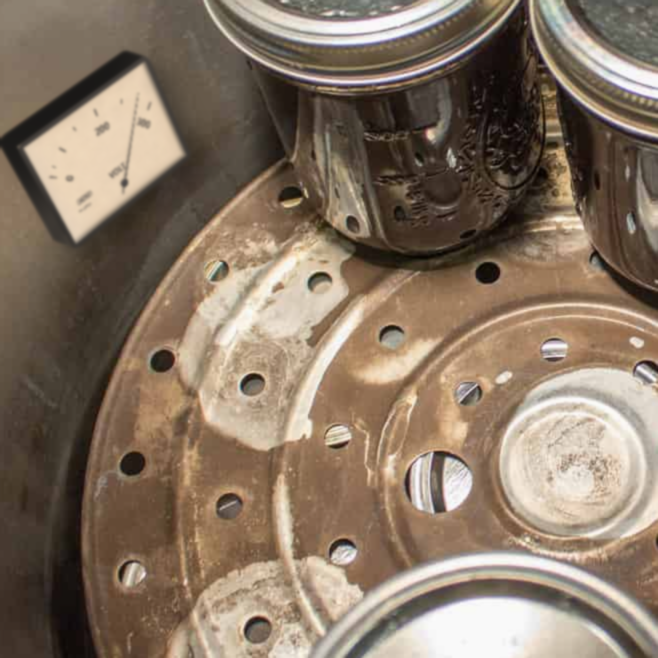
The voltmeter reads 275 V
